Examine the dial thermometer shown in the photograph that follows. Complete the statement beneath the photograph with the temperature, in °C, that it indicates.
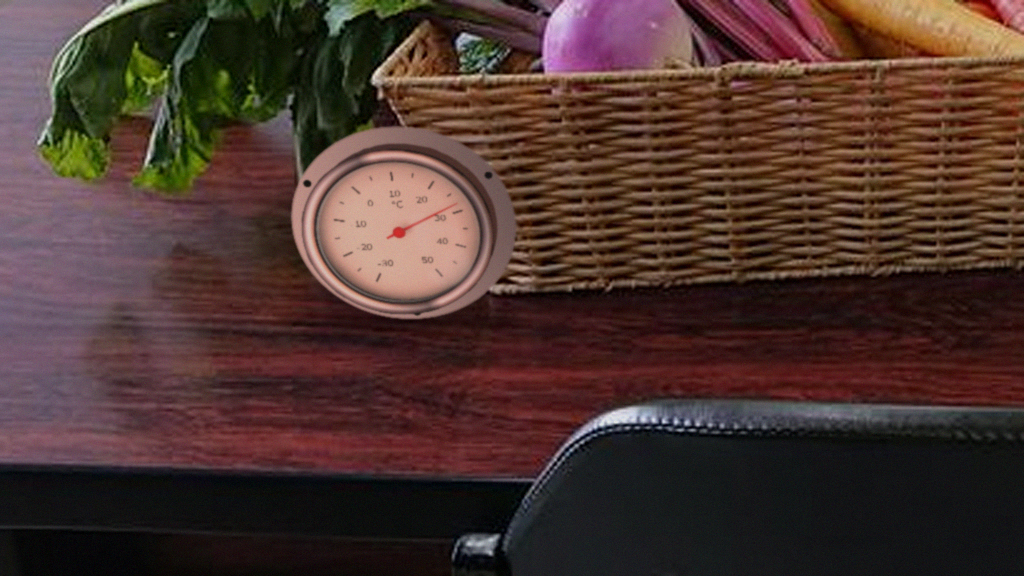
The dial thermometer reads 27.5 °C
